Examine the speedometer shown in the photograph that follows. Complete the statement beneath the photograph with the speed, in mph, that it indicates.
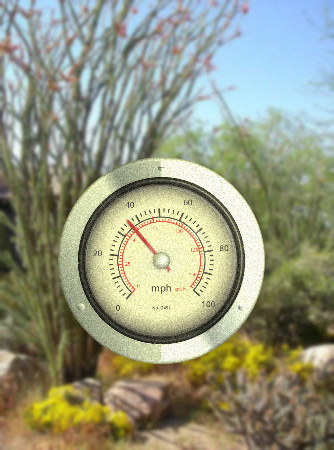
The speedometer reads 36 mph
